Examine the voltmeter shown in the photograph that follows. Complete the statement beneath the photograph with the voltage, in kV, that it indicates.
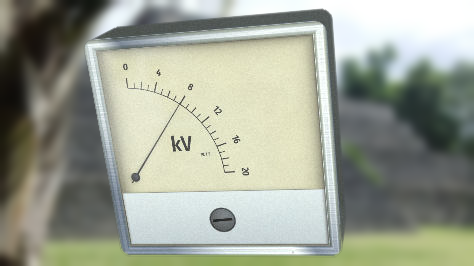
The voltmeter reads 8 kV
